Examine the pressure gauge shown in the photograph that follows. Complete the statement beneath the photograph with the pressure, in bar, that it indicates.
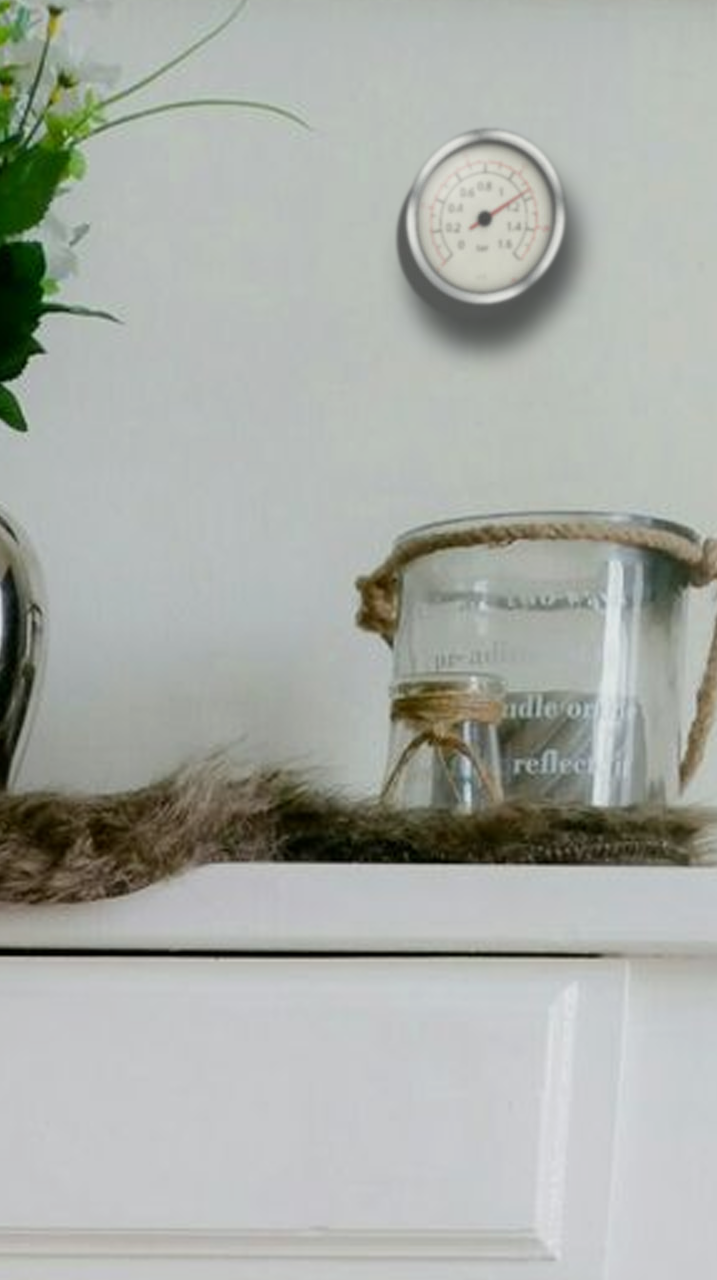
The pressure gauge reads 1.15 bar
